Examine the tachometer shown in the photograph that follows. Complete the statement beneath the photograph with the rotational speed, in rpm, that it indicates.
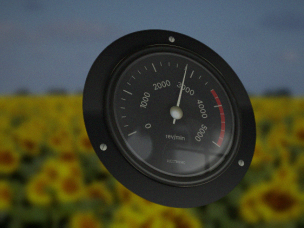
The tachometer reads 2800 rpm
